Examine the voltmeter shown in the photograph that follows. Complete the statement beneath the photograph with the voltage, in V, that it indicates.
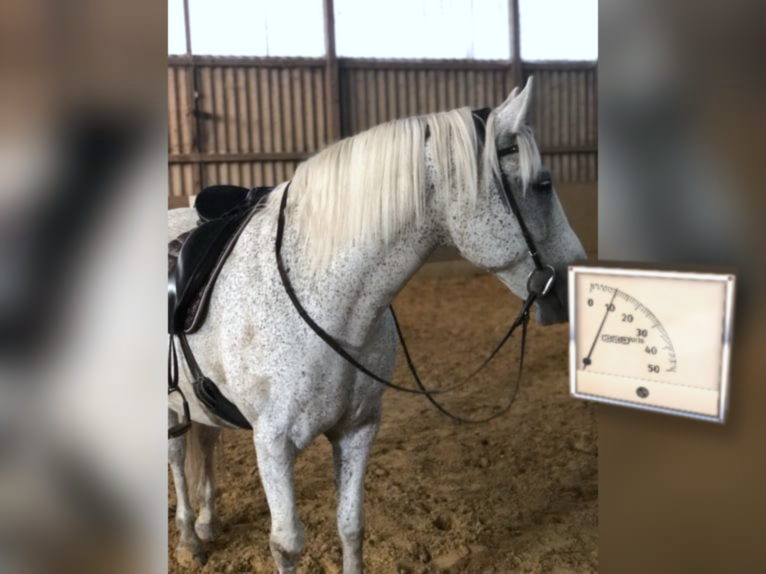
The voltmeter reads 10 V
